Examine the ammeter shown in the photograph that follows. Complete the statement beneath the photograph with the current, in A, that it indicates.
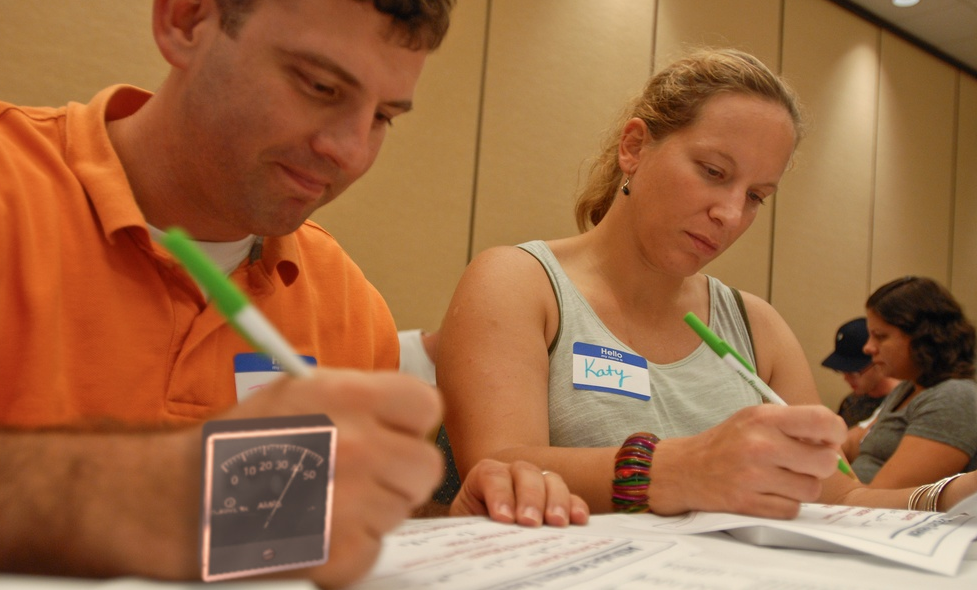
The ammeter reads 40 A
